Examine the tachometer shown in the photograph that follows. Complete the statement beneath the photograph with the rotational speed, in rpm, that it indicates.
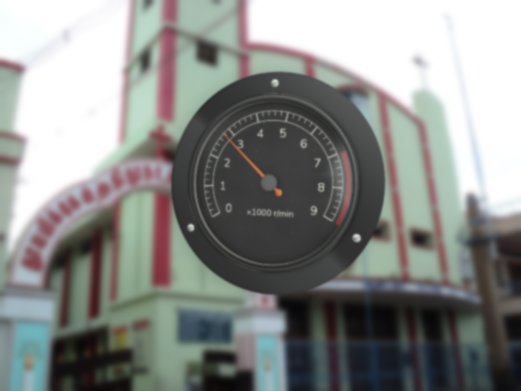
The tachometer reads 2800 rpm
